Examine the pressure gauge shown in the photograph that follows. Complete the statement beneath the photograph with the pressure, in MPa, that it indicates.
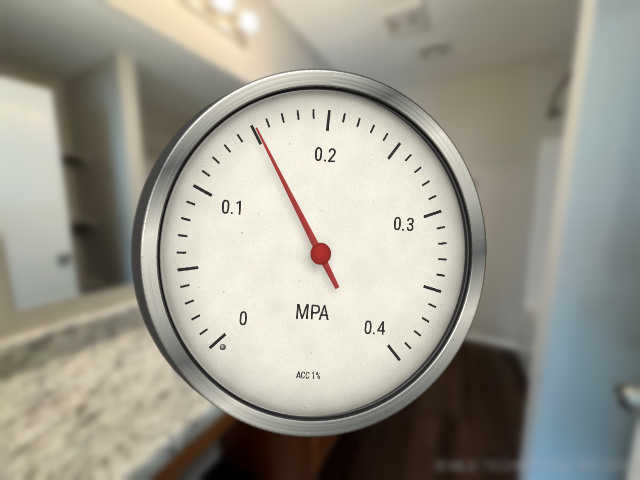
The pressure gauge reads 0.15 MPa
